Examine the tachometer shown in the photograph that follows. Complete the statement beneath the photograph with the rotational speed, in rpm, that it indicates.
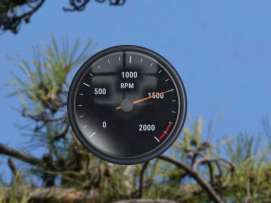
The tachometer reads 1500 rpm
